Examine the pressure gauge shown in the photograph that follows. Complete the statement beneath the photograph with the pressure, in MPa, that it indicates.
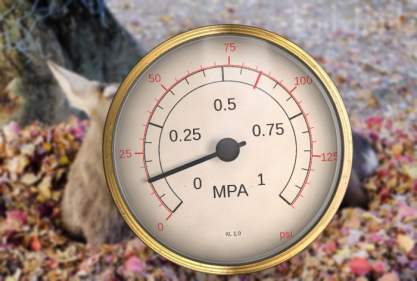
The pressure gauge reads 0.1 MPa
